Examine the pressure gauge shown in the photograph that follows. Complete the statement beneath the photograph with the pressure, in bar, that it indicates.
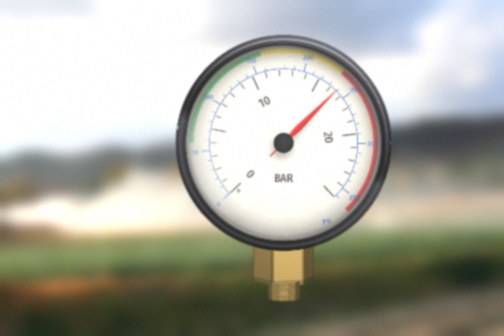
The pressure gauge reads 16.5 bar
